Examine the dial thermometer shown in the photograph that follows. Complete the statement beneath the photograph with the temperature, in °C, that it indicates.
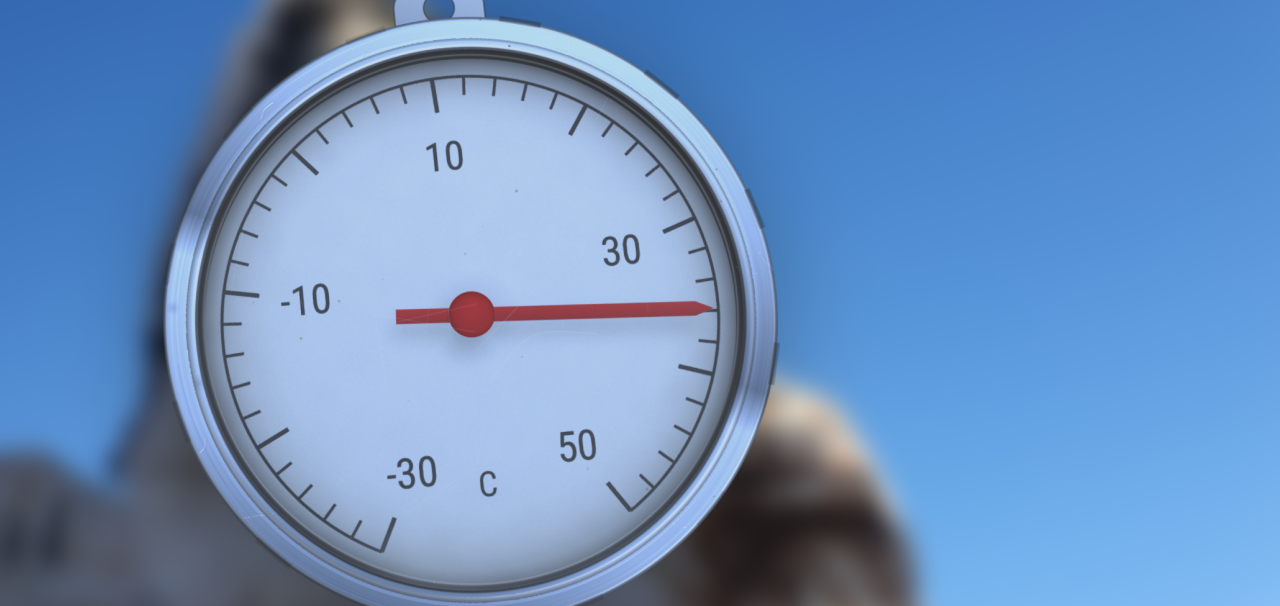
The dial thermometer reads 36 °C
